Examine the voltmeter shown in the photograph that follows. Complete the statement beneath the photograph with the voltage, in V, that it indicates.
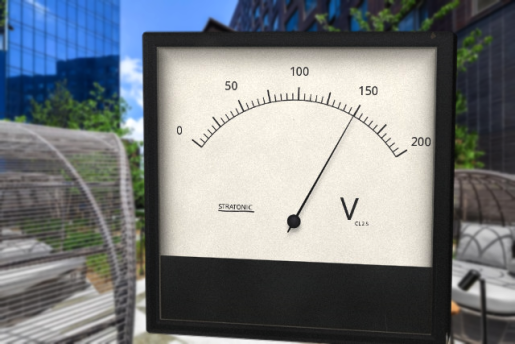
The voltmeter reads 150 V
